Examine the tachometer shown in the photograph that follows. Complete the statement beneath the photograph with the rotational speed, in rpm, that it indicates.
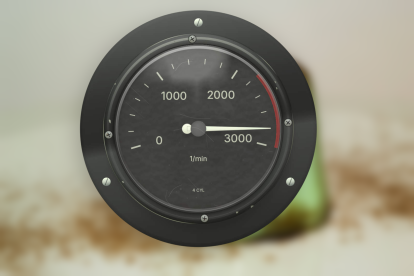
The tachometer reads 2800 rpm
